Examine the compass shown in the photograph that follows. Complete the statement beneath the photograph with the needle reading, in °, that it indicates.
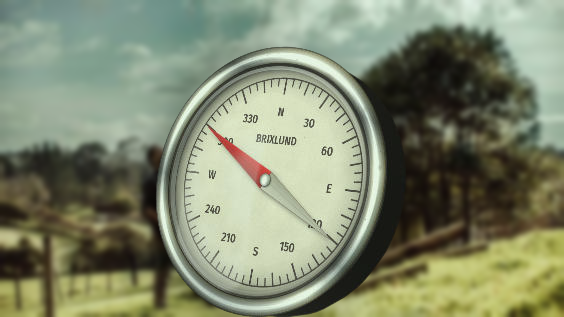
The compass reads 300 °
